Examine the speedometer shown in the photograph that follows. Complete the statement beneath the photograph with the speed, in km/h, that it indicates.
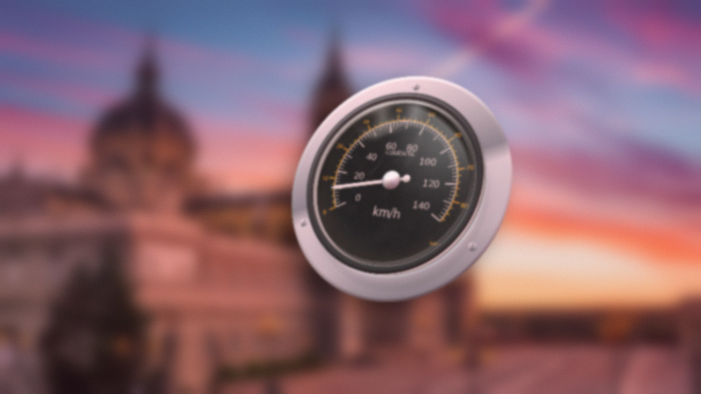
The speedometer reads 10 km/h
